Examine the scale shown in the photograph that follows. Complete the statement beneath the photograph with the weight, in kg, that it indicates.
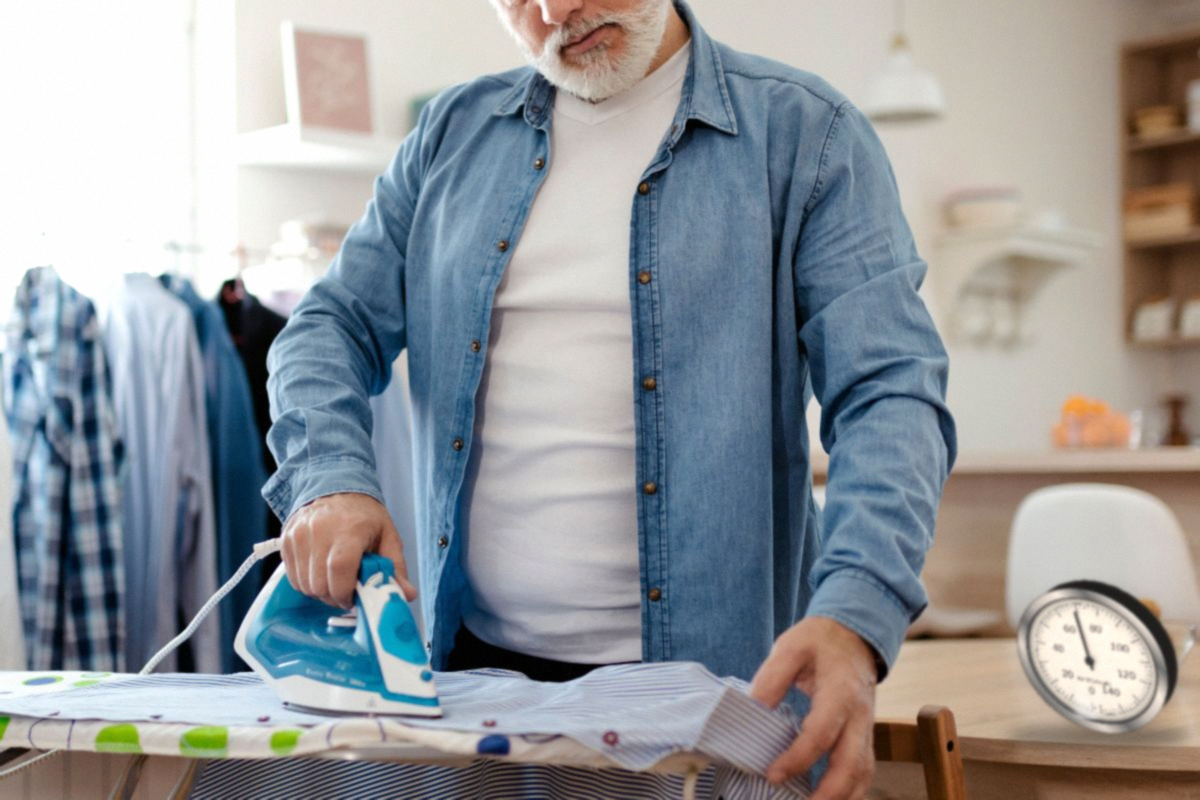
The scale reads 70 kg
